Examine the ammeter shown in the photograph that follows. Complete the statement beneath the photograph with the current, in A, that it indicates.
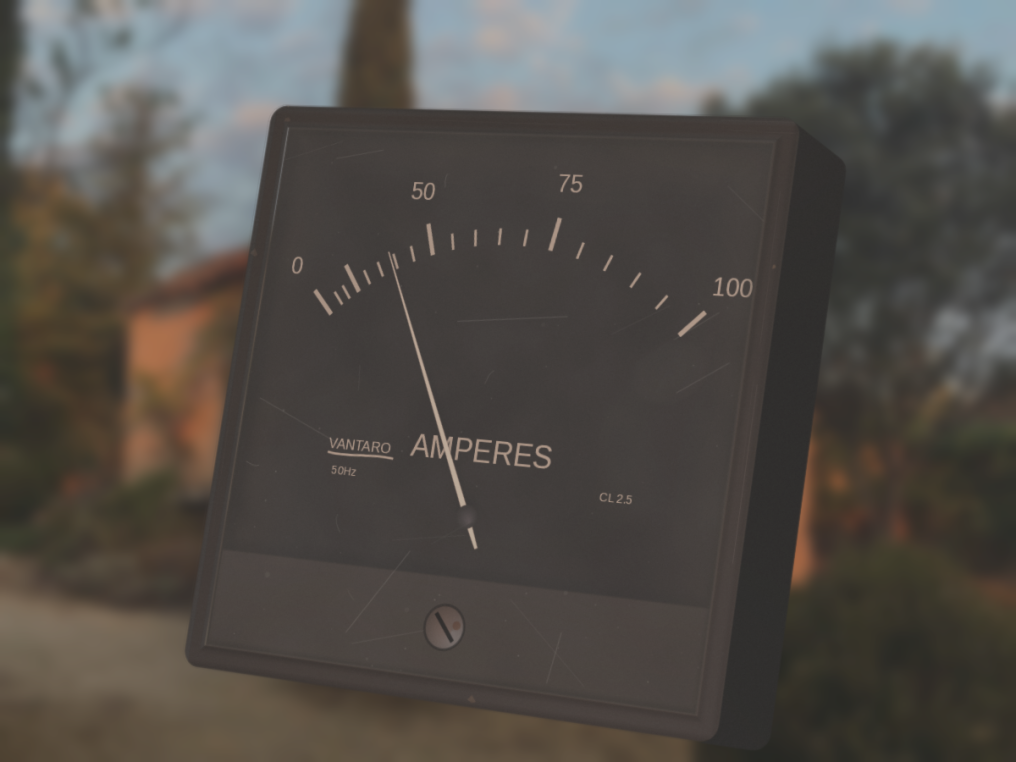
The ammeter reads 40 A
